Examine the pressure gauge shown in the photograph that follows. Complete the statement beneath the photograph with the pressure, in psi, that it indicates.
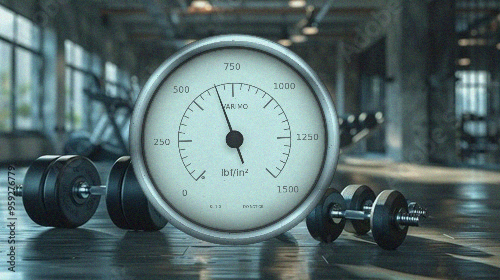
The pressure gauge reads 650 psi
